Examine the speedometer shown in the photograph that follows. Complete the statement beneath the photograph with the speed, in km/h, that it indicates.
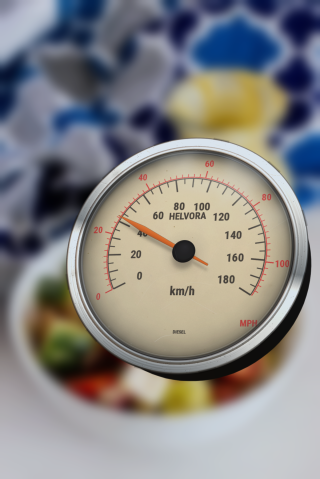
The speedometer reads 42.5 km/h
